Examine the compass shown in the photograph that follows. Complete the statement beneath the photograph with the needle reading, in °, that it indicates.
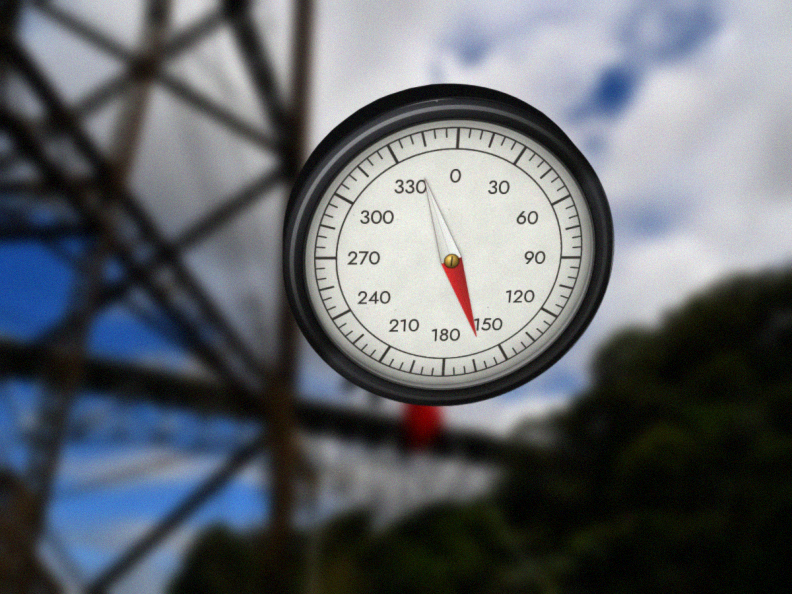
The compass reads 160 °
